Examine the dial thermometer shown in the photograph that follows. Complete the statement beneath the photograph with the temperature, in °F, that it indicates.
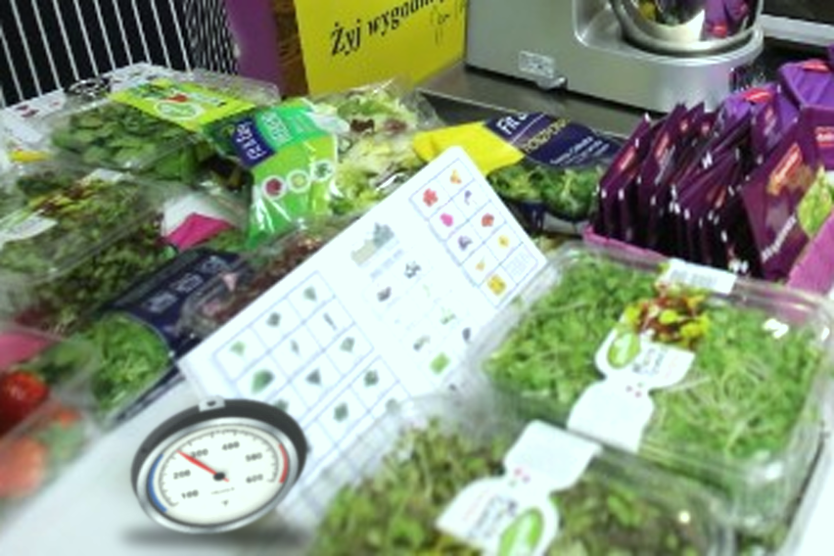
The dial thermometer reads 275 °F
